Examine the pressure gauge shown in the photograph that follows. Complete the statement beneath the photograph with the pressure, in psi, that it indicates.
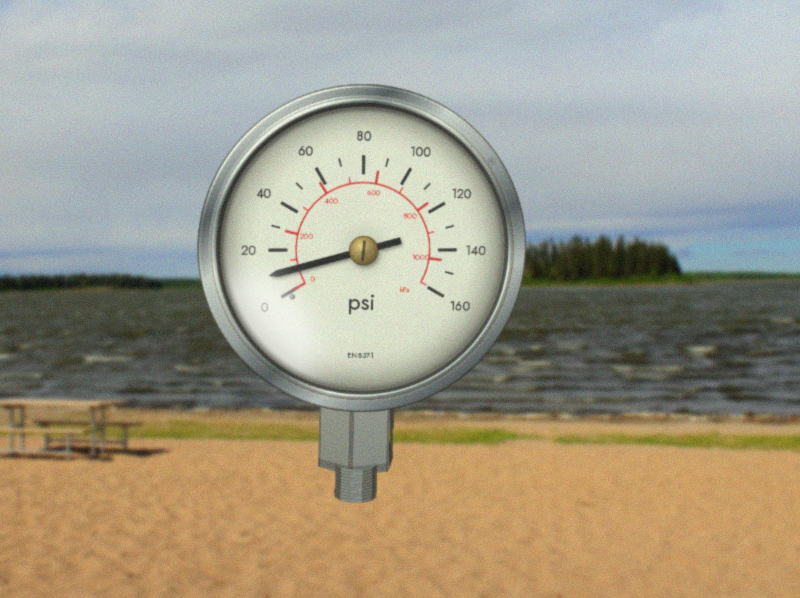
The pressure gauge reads 10 psi
